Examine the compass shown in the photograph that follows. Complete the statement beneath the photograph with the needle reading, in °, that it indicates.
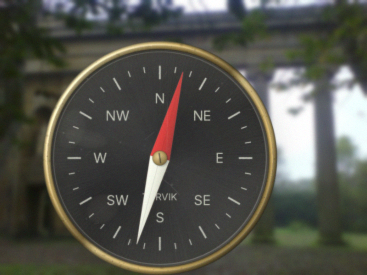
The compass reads 15 °
